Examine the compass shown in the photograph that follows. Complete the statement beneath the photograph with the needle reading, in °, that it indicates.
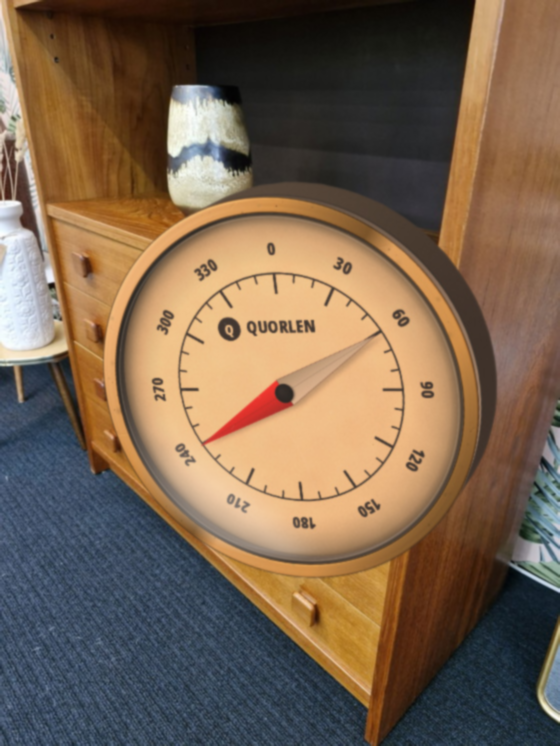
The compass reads 240 °
